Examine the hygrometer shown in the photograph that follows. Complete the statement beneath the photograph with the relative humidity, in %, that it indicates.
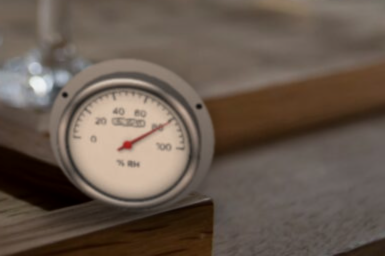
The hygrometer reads 80 %
